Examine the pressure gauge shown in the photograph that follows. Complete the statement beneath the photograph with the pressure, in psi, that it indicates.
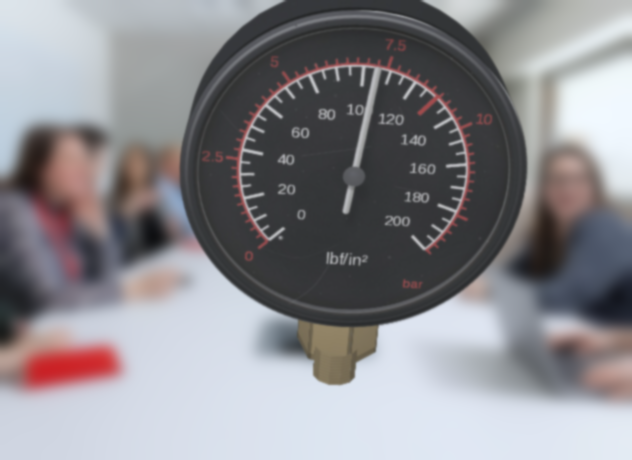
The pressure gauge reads 105 psi
